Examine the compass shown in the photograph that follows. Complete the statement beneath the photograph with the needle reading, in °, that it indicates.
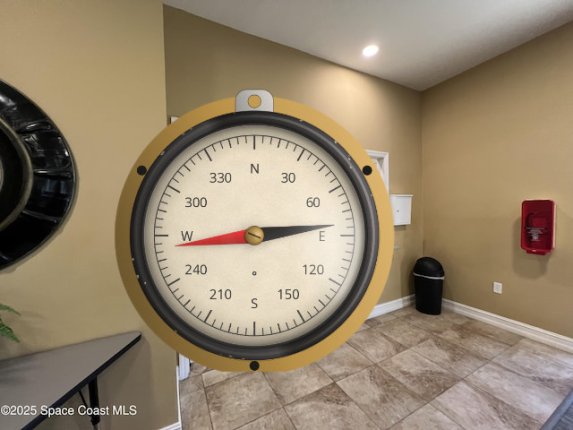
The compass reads 262.5 °
